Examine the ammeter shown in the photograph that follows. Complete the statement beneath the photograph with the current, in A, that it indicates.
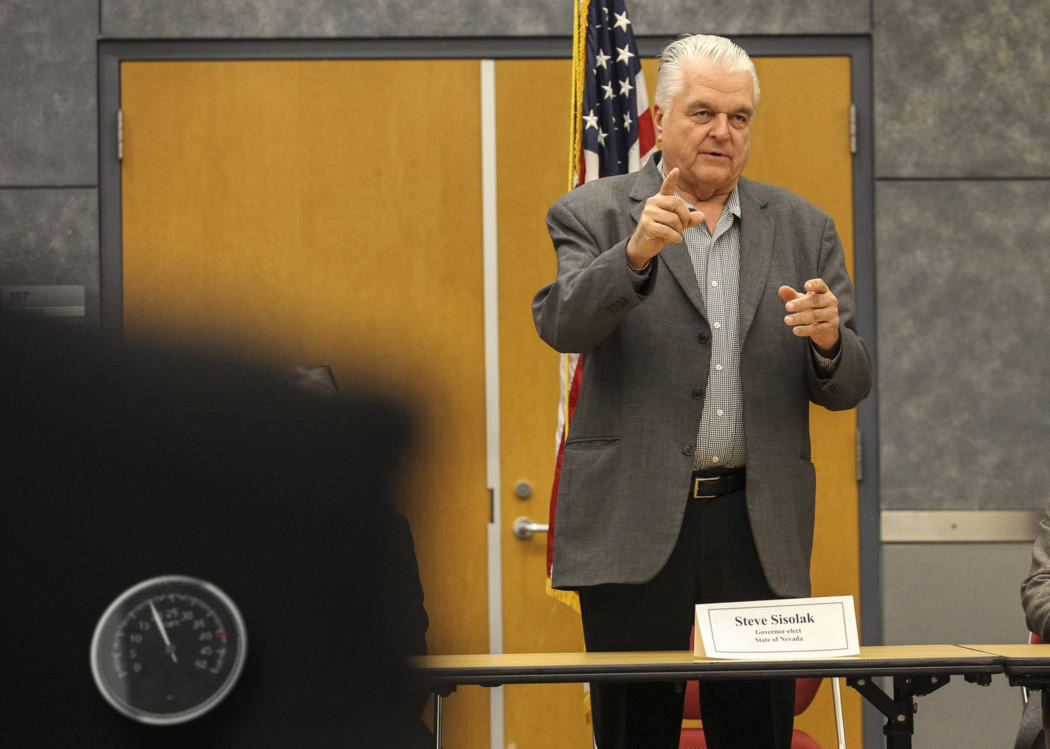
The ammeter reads 20 A
